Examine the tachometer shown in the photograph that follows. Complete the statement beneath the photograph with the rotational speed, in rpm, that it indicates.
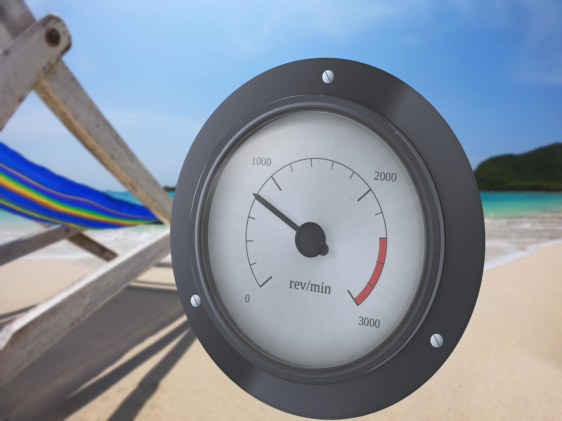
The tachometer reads 800 rpm
